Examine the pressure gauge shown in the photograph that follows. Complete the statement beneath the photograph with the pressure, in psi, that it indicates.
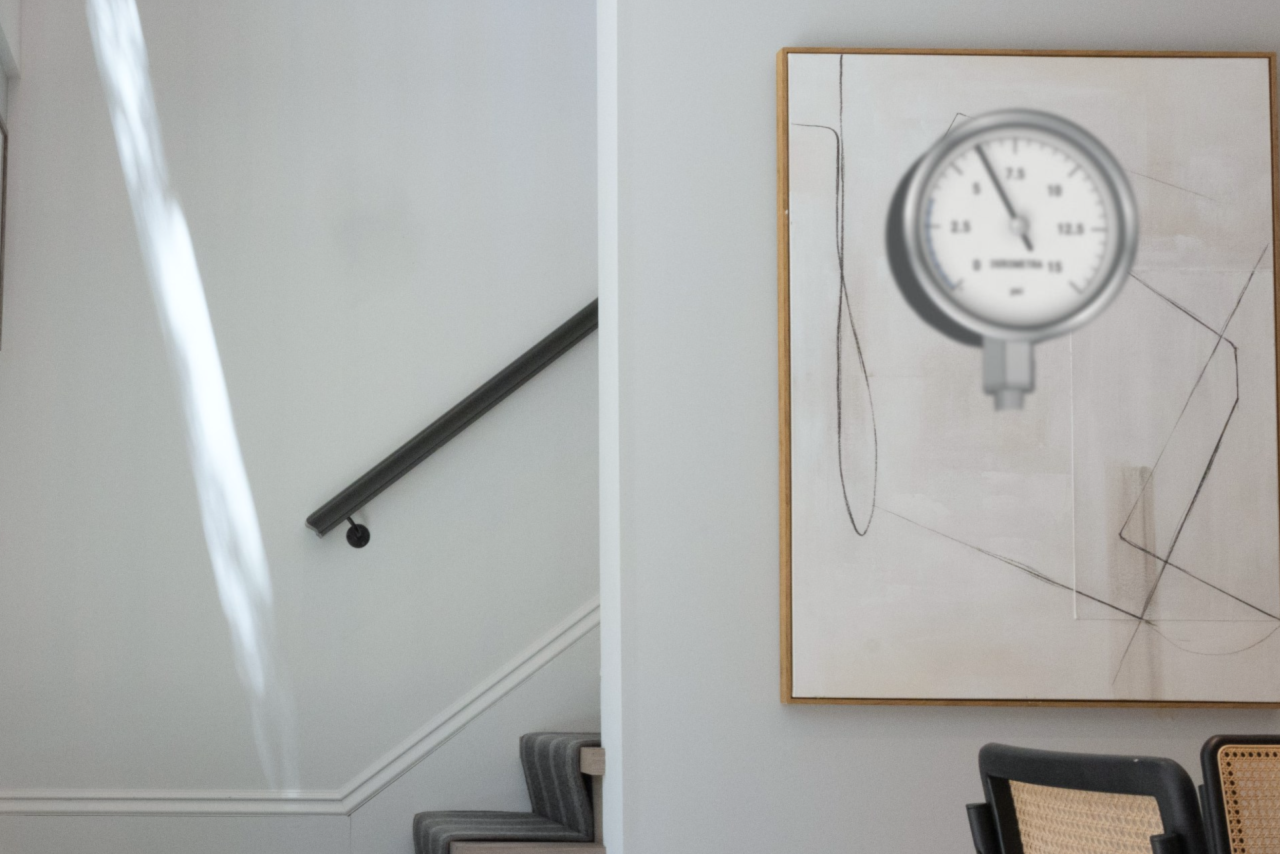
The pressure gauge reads 6 psi
